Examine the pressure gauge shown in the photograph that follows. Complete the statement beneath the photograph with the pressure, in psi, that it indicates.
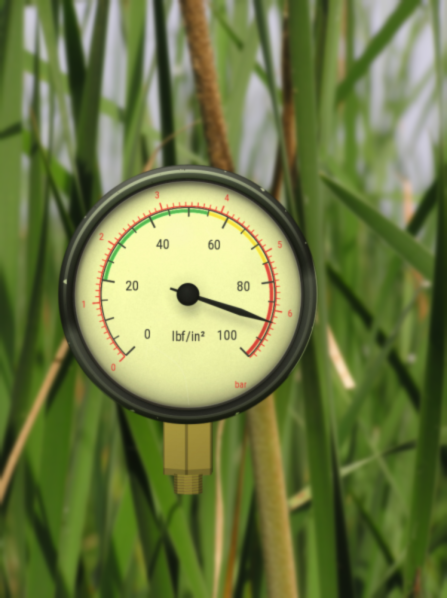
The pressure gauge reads 90 psi
